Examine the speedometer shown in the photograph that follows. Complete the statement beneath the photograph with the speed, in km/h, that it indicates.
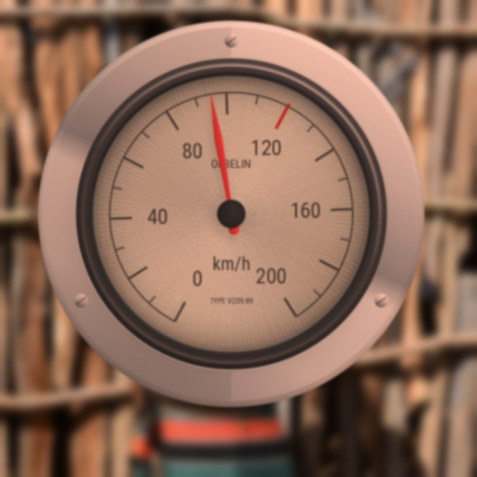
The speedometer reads 95 km/h
